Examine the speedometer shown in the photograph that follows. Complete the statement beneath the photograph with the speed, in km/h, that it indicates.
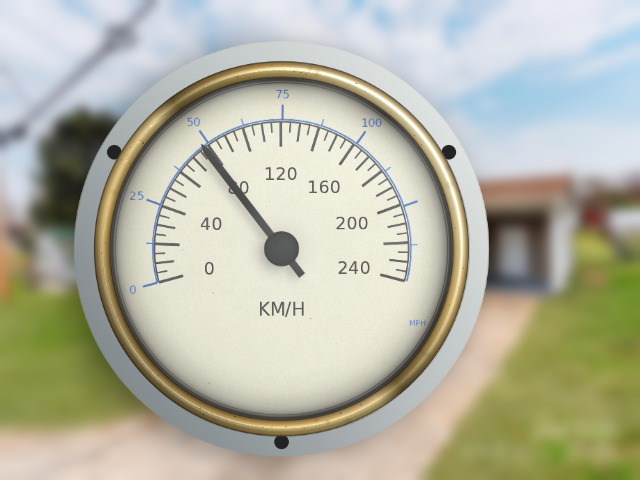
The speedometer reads 77.5 km/h
